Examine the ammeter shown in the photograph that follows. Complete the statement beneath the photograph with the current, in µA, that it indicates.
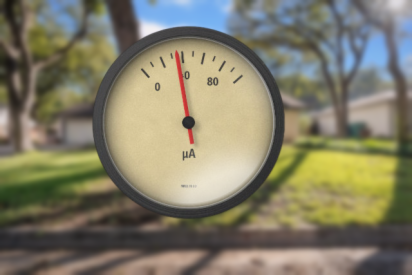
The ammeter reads 35 µA
